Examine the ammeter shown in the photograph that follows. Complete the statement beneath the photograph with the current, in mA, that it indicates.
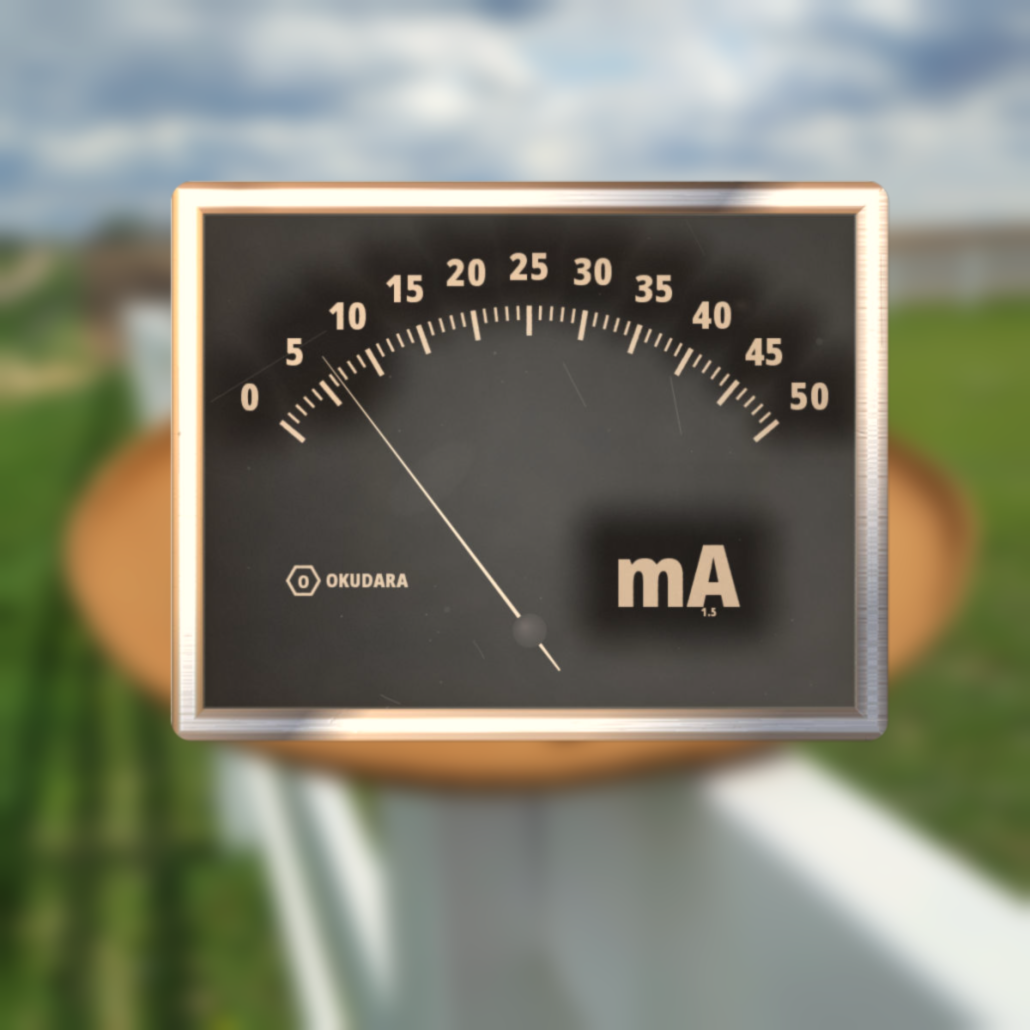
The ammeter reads 6.5 mA
